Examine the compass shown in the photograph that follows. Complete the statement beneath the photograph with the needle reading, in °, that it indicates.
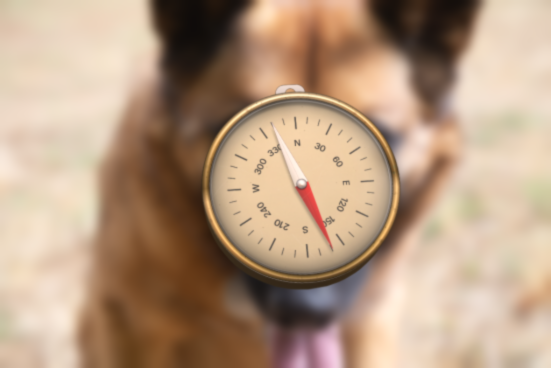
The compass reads 160 °
